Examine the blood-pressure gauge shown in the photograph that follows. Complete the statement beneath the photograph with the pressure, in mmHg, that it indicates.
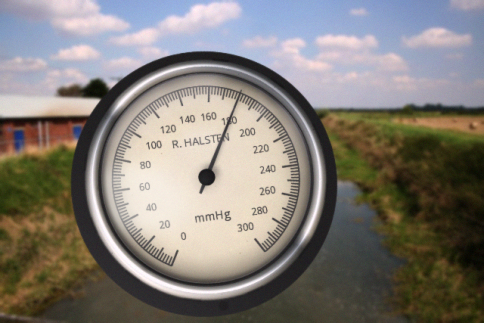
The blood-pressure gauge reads 180 mmHg
